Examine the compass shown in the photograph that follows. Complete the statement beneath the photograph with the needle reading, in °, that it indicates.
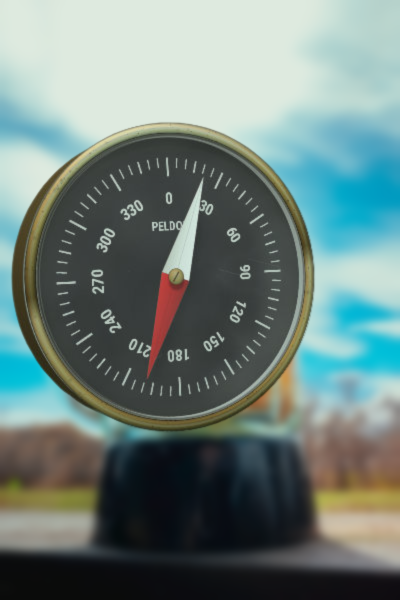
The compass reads 200 °
